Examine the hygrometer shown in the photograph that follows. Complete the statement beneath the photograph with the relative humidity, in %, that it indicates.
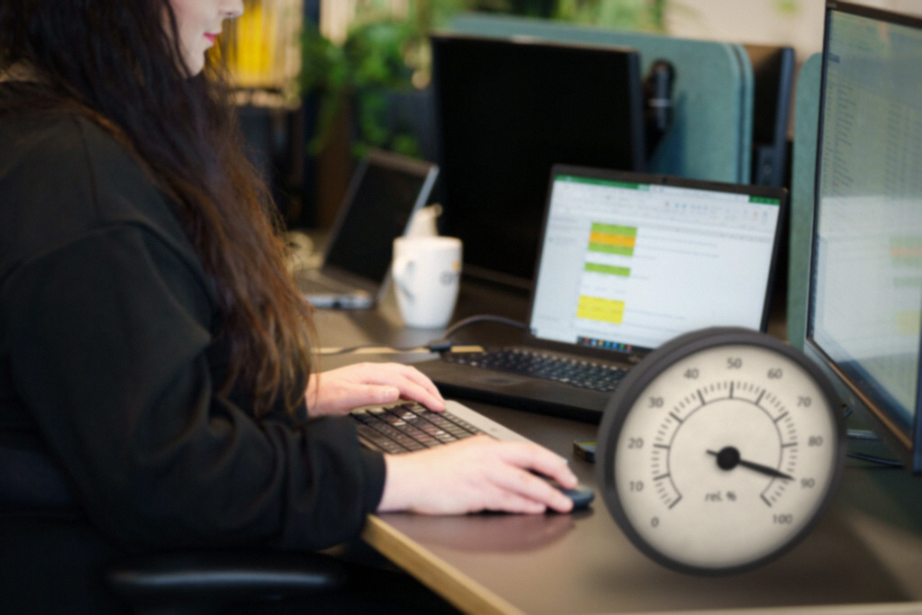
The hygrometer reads 90 %
